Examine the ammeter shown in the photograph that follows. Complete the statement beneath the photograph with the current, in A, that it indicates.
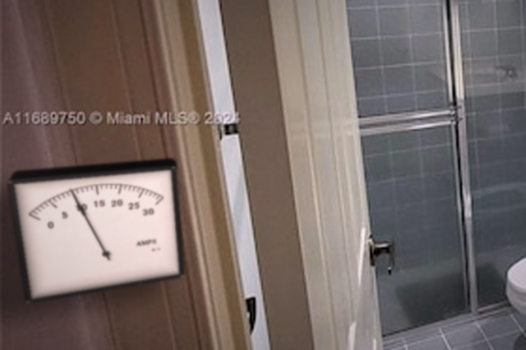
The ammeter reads 10 A
